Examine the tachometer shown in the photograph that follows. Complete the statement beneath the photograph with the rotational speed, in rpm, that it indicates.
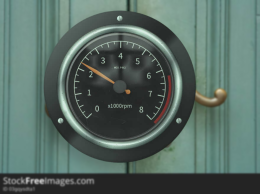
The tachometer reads 2250 rpm
